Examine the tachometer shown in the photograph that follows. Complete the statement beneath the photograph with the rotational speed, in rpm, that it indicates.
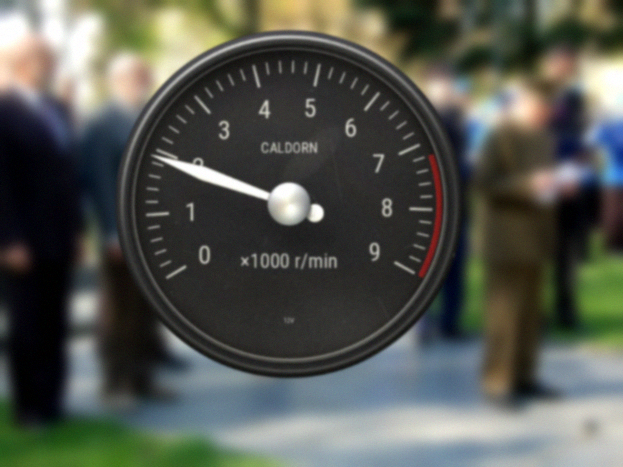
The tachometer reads 1900 rpm
